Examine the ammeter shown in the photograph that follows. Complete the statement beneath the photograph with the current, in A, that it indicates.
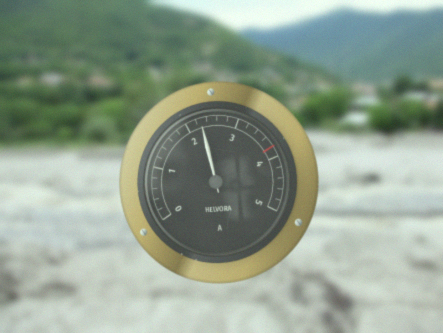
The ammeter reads 2.3 A
